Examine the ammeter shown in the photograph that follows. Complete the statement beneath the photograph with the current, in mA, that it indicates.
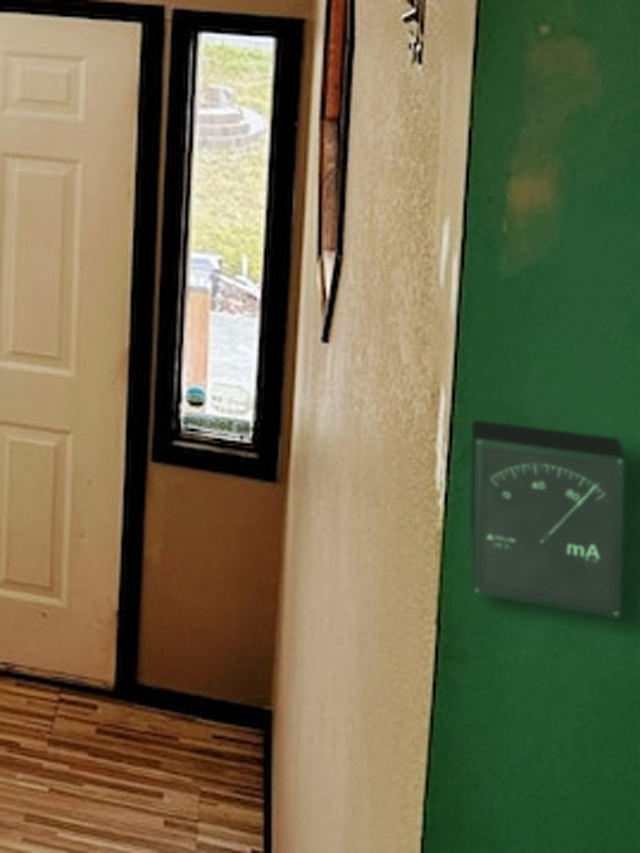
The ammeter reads 90 mA
